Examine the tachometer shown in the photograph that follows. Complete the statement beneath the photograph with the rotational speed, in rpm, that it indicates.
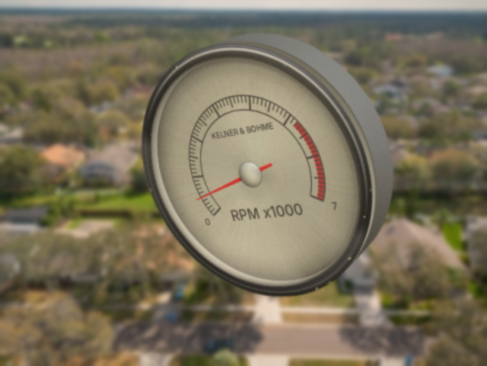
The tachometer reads 500 rpm
